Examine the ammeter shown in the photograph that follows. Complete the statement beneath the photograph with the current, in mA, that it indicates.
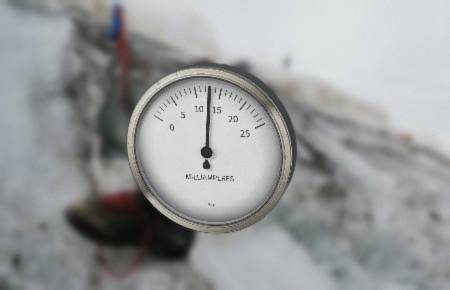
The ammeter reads 13 mA
